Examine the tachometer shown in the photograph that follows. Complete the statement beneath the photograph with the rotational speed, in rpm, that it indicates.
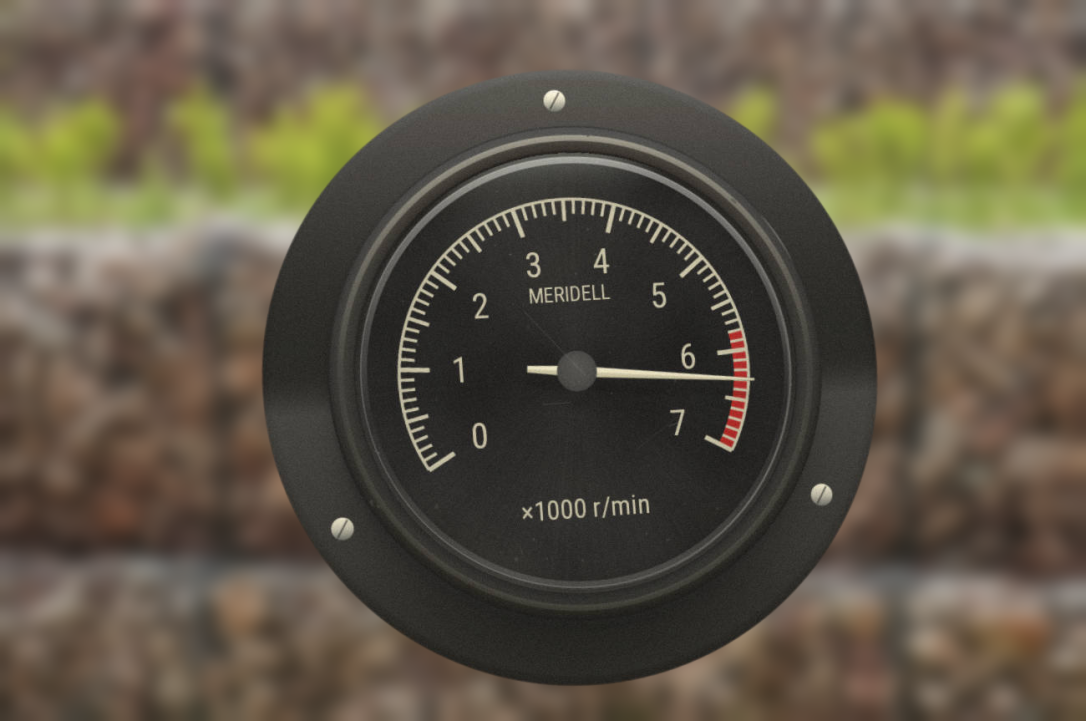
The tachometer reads 6300 rpm
